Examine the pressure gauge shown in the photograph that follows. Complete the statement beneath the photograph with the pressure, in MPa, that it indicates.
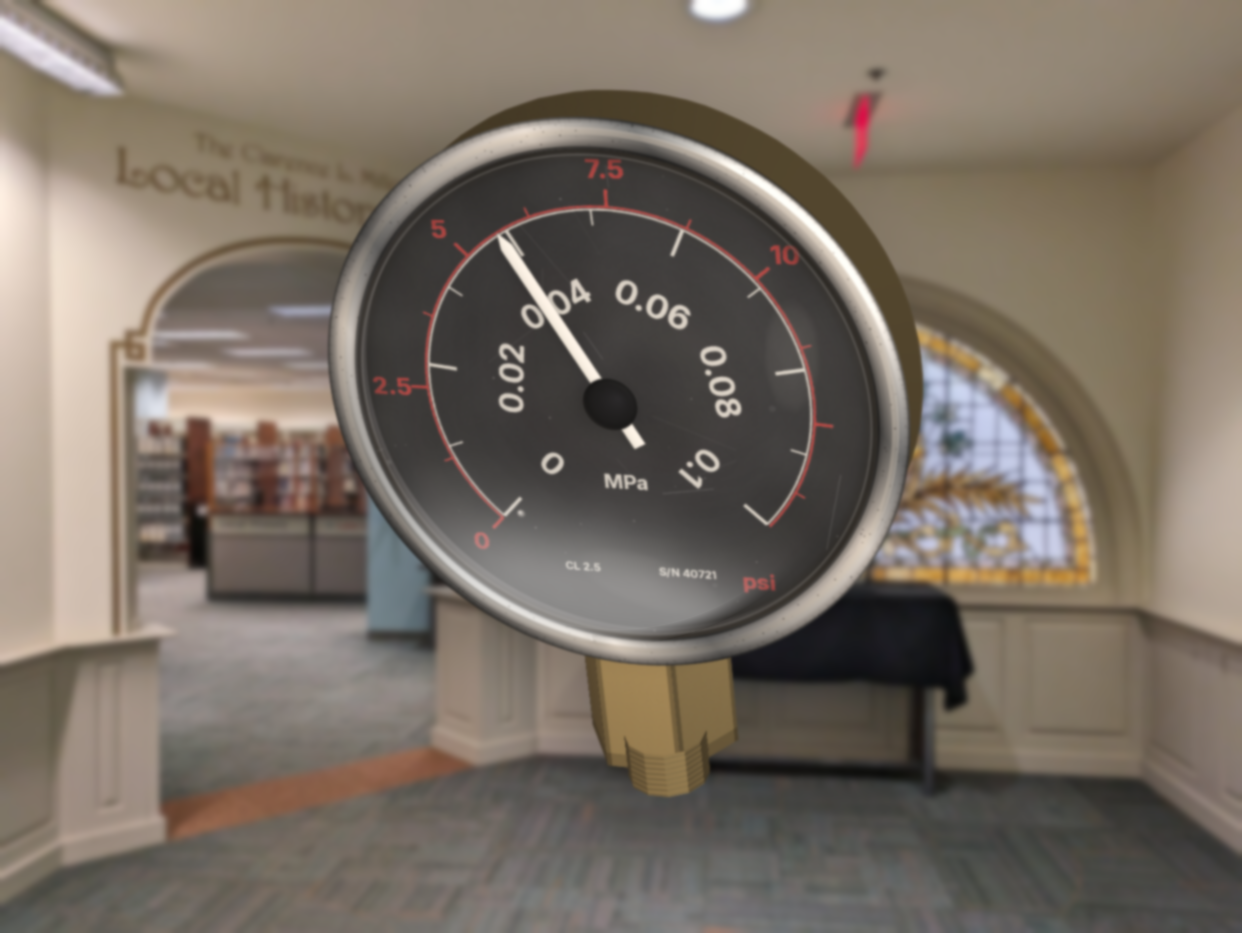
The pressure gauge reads 0.04 MPa
